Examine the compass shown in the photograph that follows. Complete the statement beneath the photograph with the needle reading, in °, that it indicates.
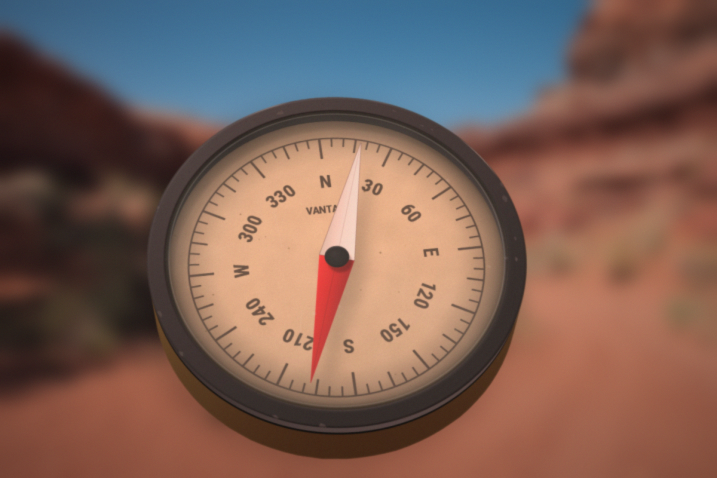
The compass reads 197.5 °
